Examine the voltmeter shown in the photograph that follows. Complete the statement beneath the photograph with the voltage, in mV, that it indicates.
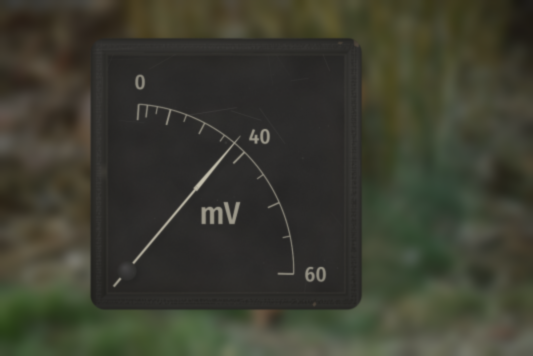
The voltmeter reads 37.5 mV
